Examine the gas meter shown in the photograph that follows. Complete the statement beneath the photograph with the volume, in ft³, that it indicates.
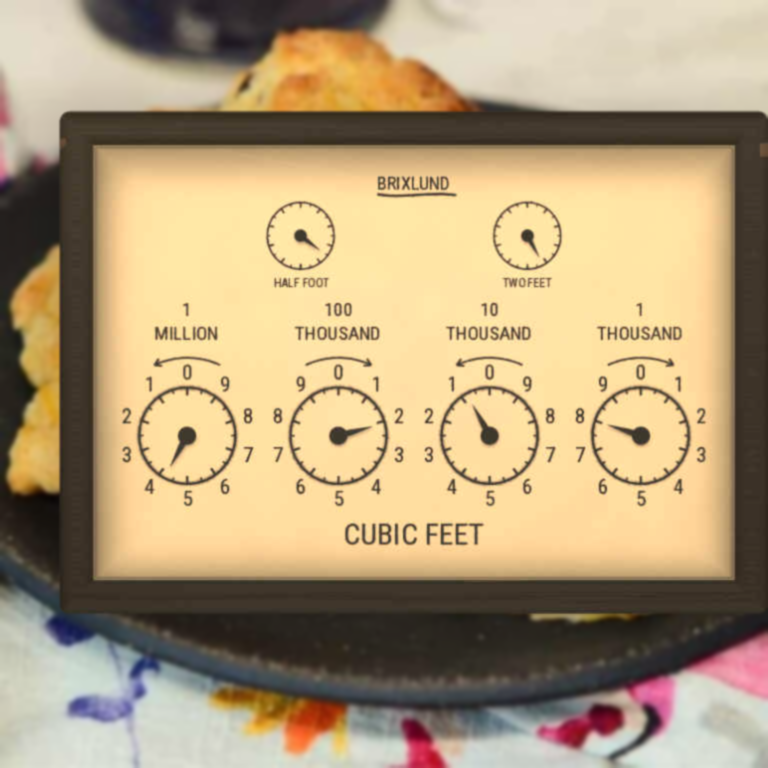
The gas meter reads 420800 ft³
